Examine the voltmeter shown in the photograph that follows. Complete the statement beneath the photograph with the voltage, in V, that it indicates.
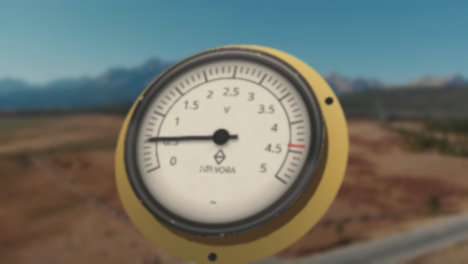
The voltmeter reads 0.5 V
